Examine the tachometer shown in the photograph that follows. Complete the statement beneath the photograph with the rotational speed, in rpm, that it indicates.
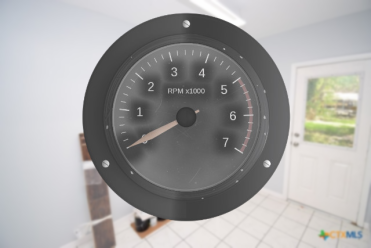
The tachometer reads 0 rpm
